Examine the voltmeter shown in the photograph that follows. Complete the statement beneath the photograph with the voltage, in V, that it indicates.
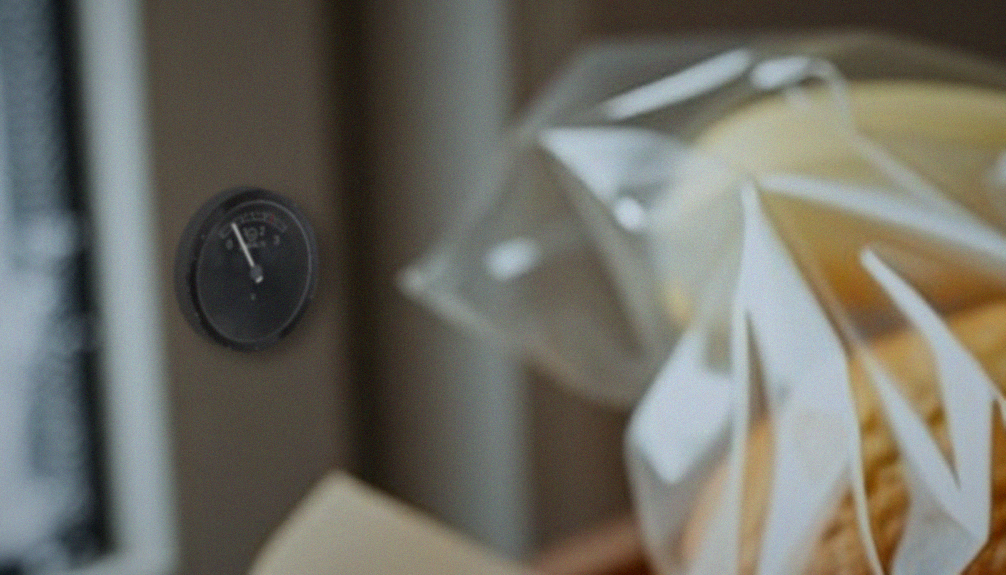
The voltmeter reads 0.5 V
